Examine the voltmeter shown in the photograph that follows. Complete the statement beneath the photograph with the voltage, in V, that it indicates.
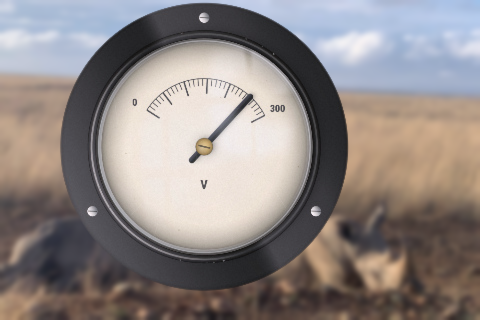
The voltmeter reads 250 V
